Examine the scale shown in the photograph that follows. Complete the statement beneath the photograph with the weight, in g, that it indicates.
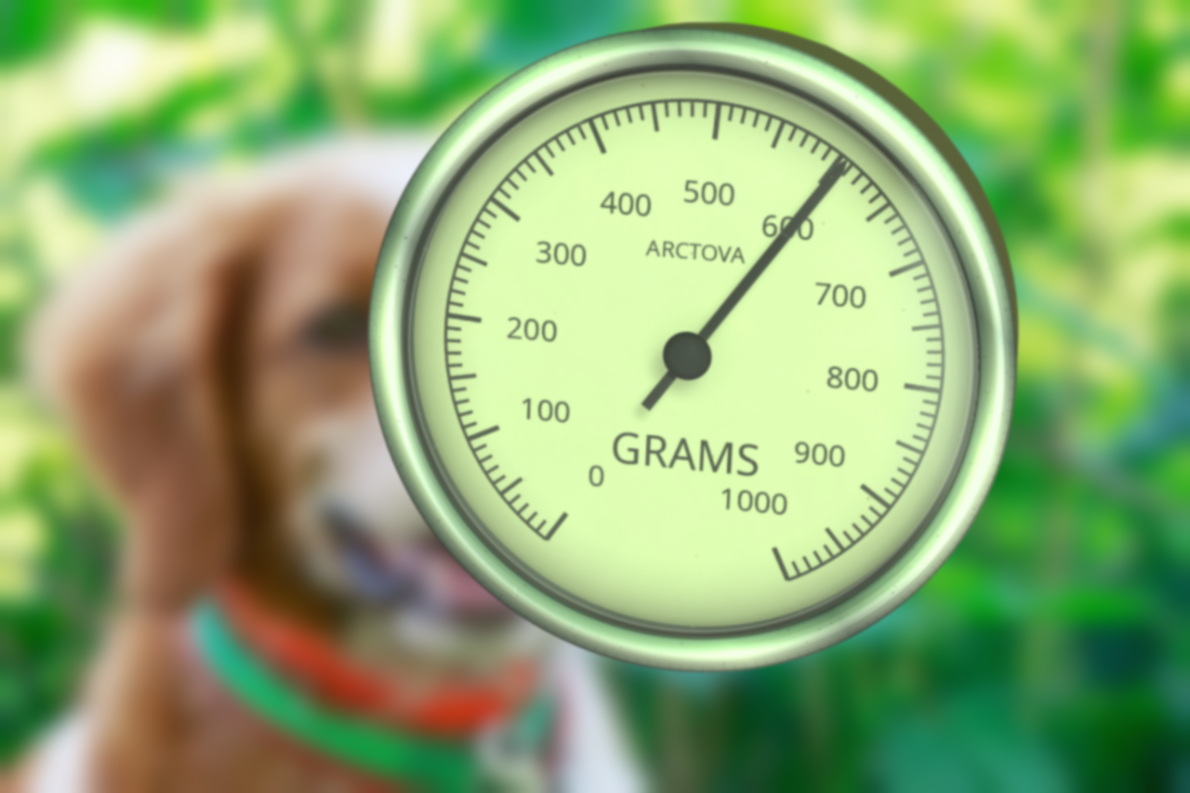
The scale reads 605 g
